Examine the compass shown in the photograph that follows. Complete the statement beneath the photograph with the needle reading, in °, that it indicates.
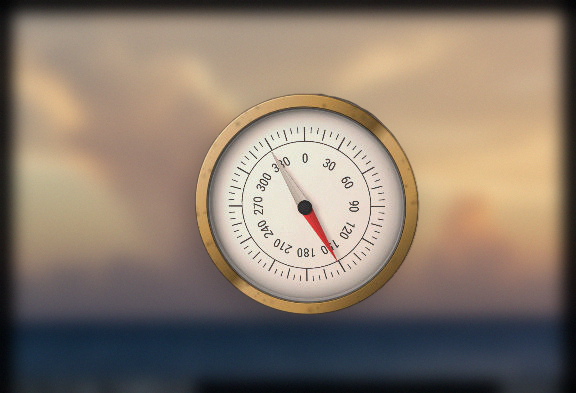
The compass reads 150 °
